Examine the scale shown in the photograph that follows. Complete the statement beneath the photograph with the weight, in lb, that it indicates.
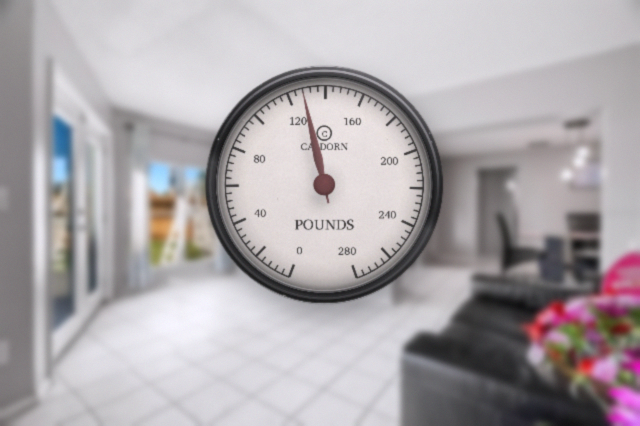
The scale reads 128 lb
